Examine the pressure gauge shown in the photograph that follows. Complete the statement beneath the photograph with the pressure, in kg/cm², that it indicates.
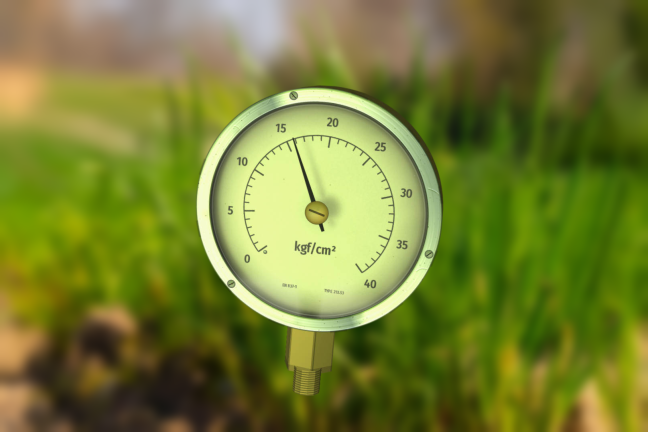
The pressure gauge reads 16 kg/cm²
